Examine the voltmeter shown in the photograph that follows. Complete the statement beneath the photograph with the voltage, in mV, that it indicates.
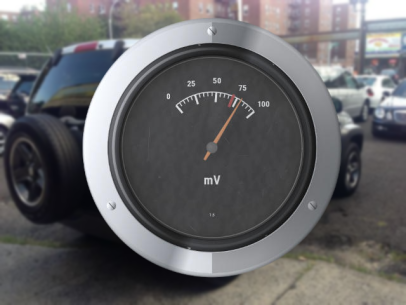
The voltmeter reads 80 mV
